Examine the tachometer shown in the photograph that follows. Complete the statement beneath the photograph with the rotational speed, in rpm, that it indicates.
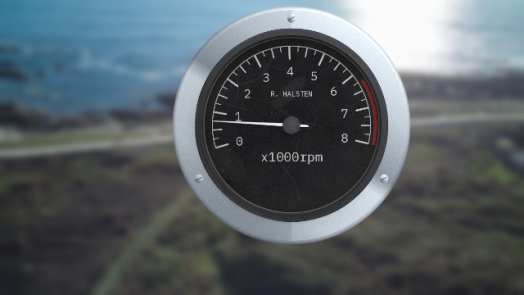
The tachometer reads 750 rpm
